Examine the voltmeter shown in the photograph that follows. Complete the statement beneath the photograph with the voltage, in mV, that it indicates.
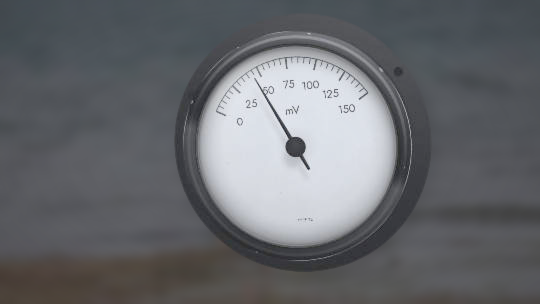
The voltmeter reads 45 mV
